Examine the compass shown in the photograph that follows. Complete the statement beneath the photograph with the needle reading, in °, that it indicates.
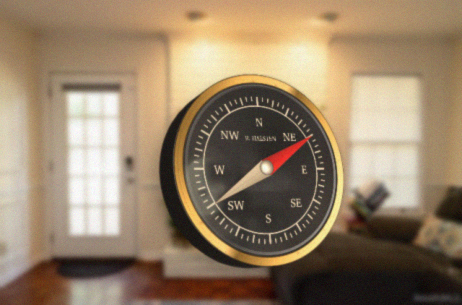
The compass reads 60 °
